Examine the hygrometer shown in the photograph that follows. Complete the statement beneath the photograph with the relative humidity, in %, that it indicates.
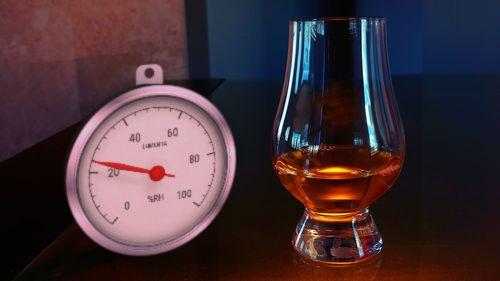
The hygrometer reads 24 %
